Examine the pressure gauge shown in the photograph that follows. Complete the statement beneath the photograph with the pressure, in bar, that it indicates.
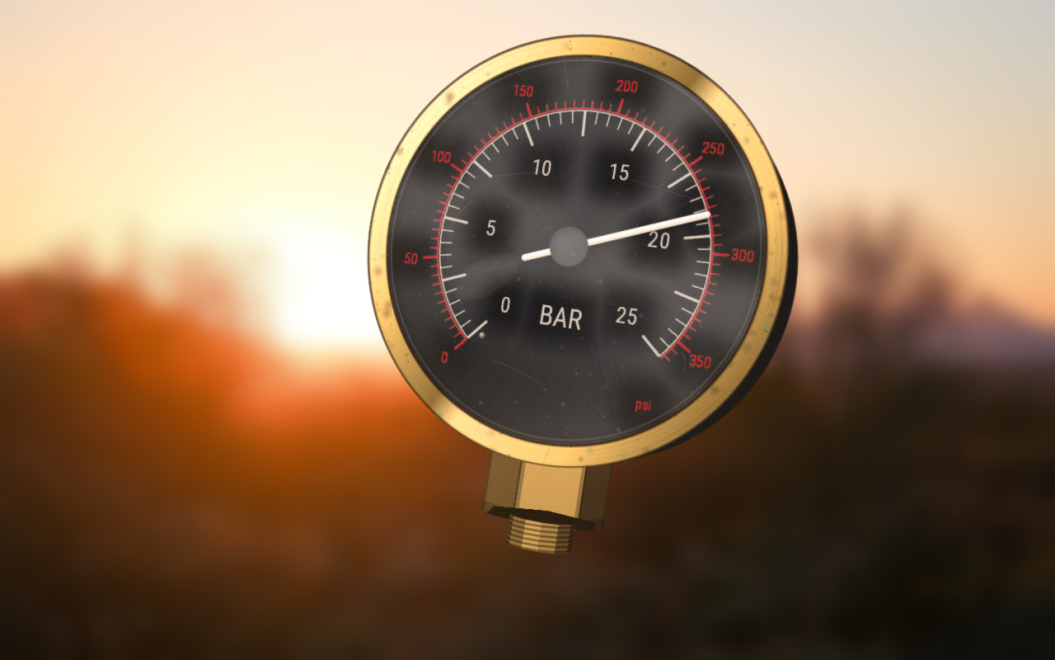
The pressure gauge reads 19.25 bar
